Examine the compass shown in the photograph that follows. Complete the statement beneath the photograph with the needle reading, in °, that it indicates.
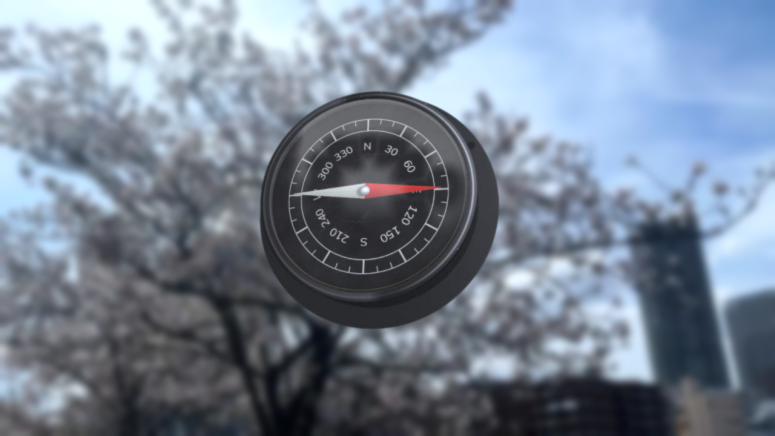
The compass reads 90 °
